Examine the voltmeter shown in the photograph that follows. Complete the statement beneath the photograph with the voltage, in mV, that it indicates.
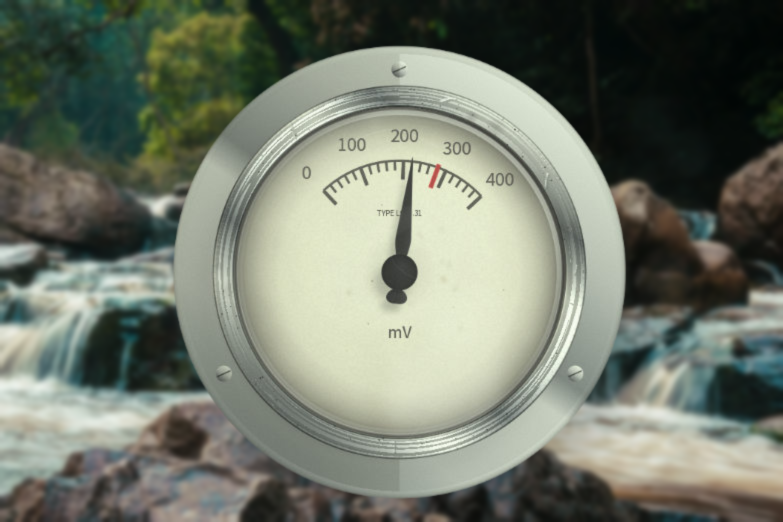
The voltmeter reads 220 mV
